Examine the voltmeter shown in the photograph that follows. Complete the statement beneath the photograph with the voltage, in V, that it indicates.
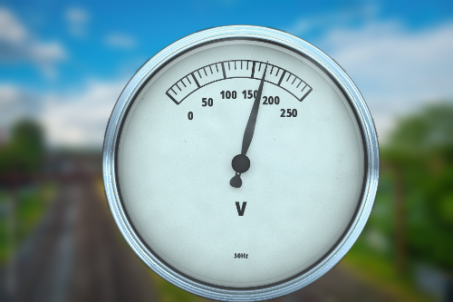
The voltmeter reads 170 V
